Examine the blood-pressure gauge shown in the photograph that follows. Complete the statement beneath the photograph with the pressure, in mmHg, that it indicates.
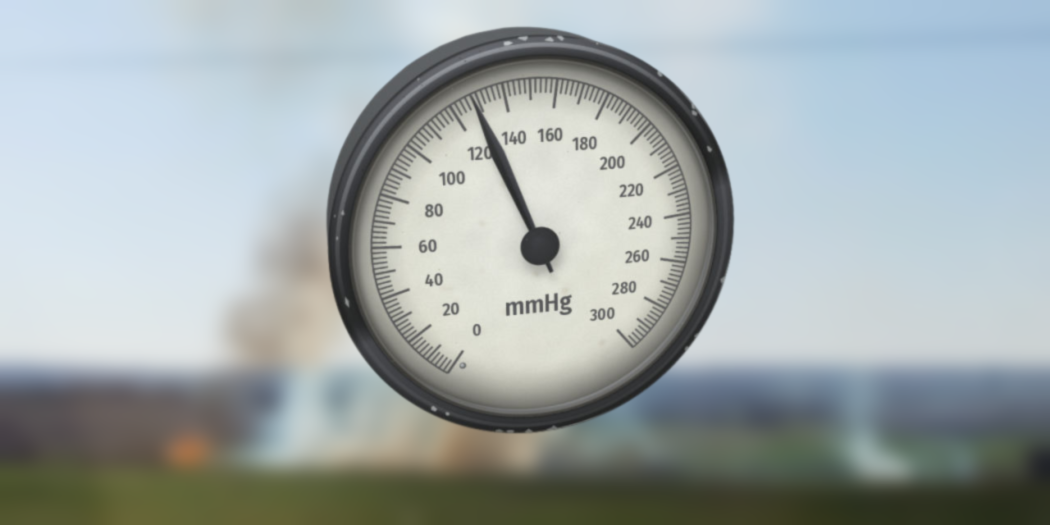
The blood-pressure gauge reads 128 mmHg
